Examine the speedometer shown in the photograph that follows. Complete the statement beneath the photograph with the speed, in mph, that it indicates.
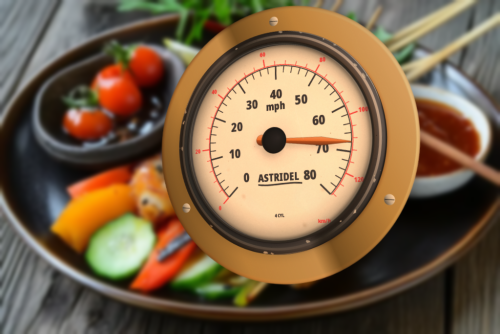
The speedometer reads 68 mph
